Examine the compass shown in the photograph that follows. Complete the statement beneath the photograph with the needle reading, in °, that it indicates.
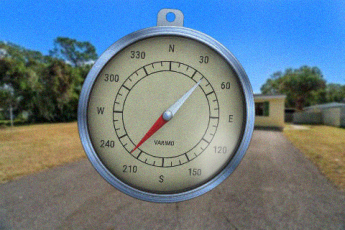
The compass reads 220 °
